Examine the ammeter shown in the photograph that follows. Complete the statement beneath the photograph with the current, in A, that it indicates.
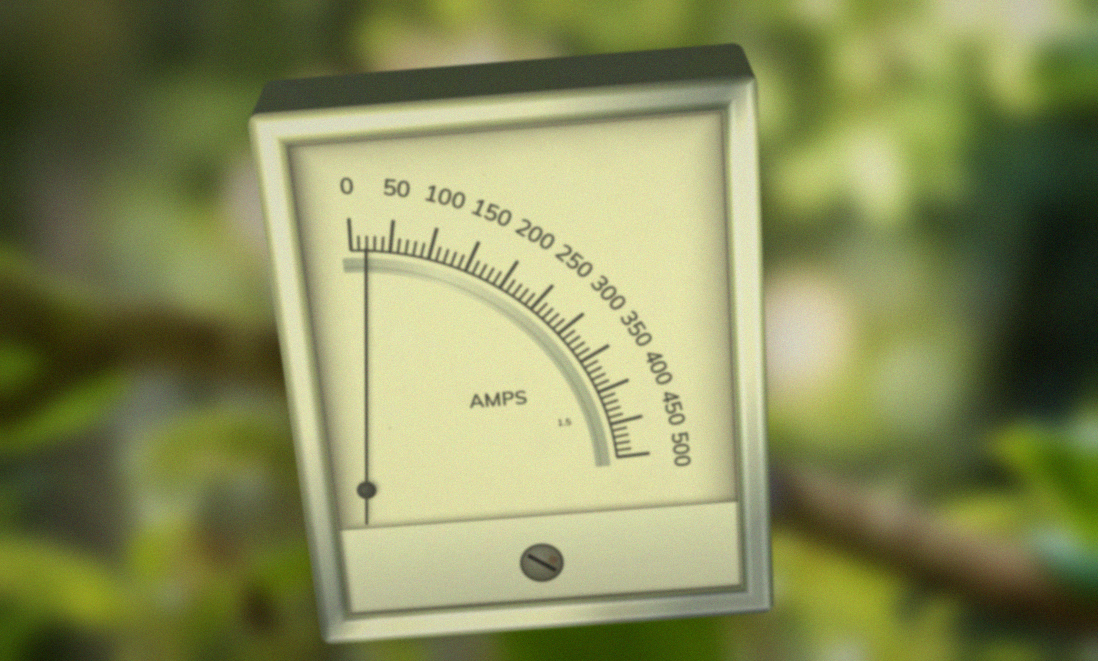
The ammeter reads 20 A
